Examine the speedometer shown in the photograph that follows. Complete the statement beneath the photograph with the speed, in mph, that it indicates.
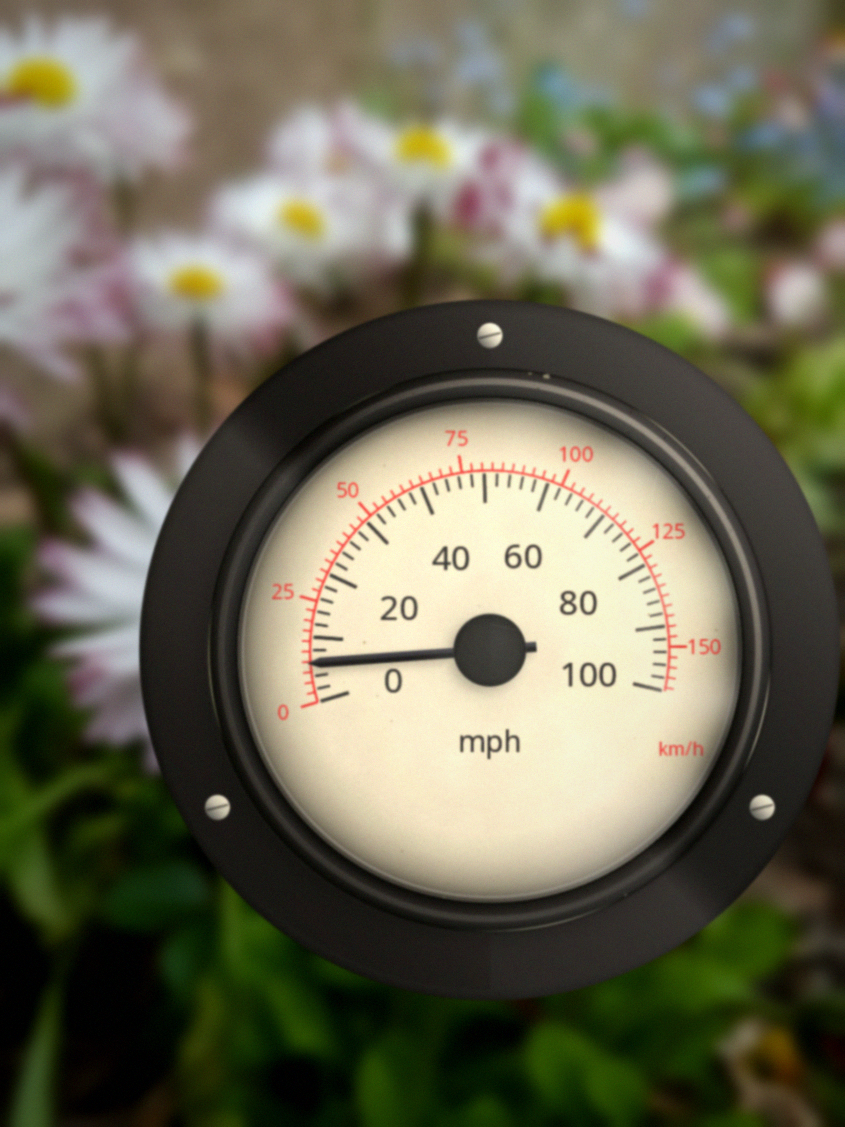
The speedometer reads 6 mph
